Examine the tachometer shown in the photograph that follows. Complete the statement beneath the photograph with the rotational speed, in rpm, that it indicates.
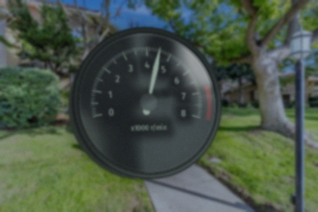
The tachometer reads 4500 rpm
